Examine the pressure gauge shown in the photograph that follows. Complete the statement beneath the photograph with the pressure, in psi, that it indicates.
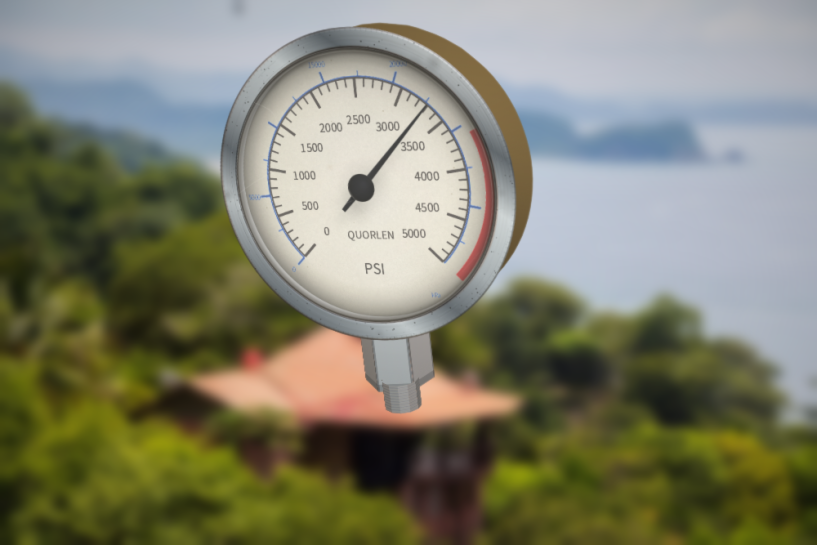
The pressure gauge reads 3300 psi
